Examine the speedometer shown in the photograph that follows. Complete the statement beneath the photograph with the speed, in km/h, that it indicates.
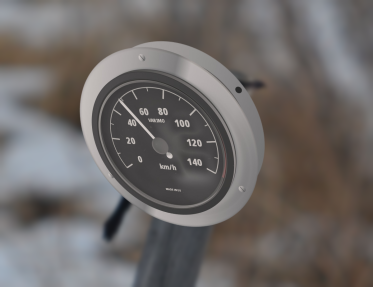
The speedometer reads 50 km/h
